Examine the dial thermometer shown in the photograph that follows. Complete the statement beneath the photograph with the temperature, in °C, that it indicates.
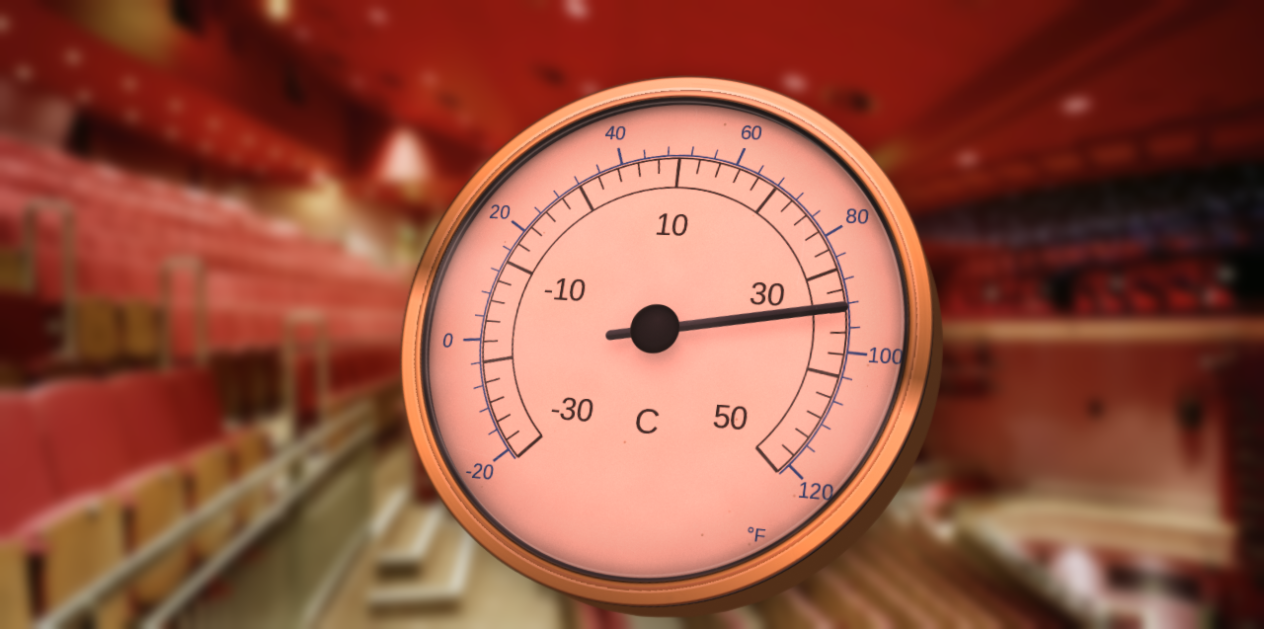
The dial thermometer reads 34 °C
